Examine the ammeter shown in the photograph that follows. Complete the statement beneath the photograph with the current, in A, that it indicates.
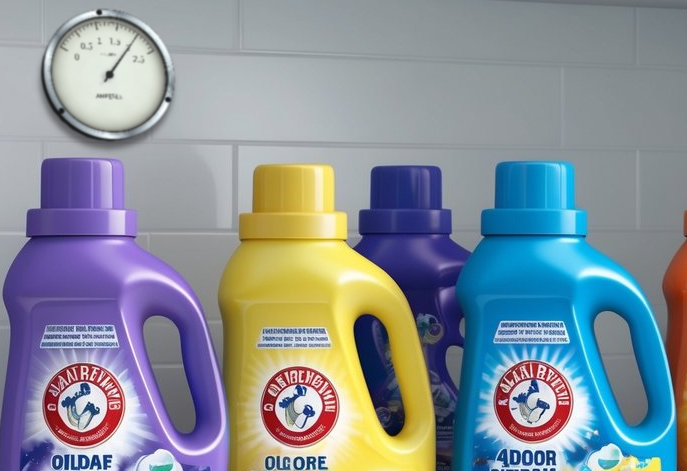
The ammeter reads 2 A
